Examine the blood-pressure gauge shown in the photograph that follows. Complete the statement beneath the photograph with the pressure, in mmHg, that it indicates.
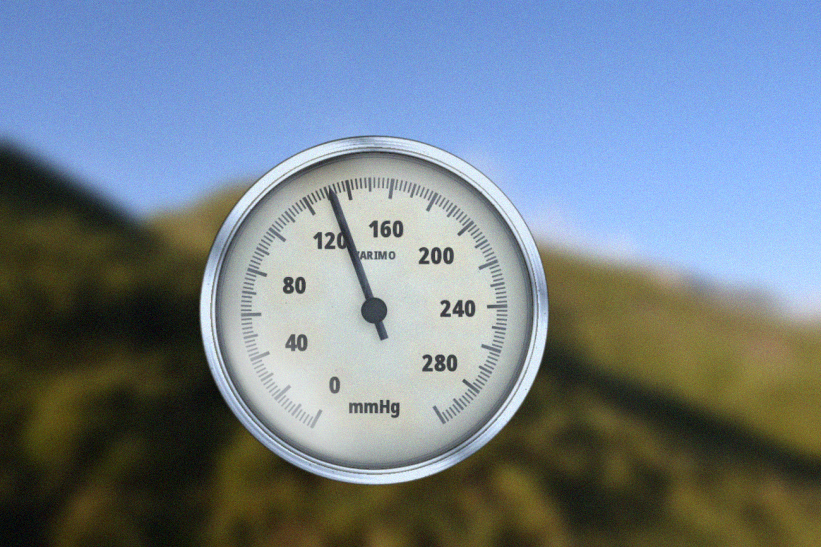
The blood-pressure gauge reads 132 mmHg
